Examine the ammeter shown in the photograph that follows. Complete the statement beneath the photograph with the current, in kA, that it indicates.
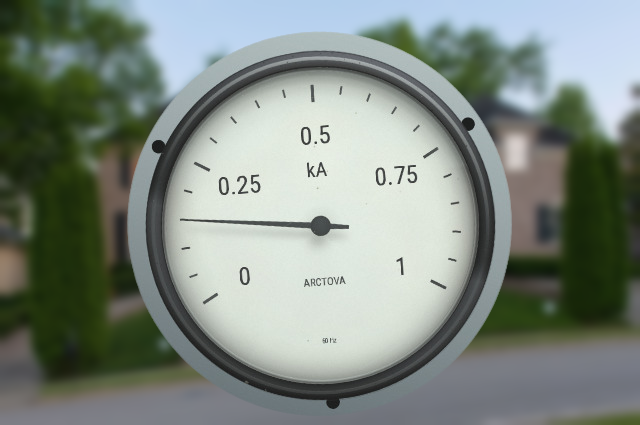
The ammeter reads 0.15 kA
